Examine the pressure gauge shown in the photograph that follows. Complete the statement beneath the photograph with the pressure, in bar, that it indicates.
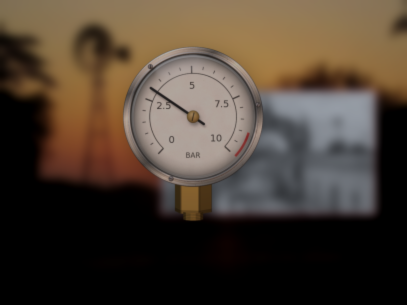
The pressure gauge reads 3 bar
